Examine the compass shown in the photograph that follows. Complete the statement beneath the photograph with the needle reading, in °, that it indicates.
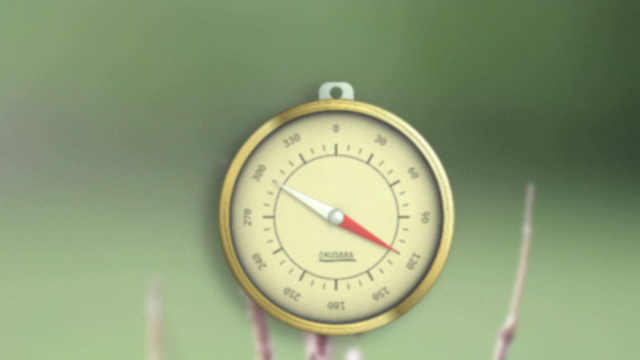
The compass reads 120 °
